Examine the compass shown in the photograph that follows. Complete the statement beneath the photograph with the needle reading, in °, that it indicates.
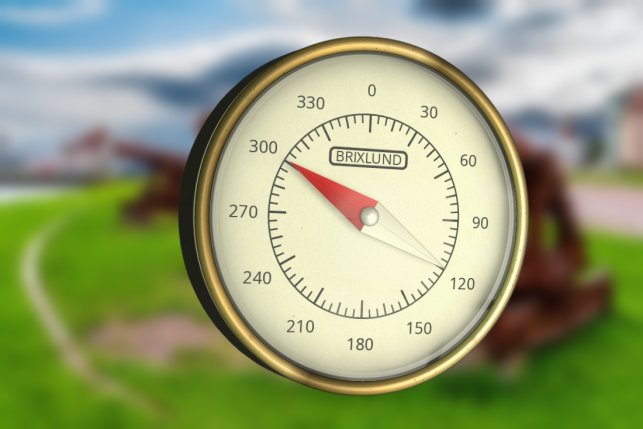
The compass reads 300 °
